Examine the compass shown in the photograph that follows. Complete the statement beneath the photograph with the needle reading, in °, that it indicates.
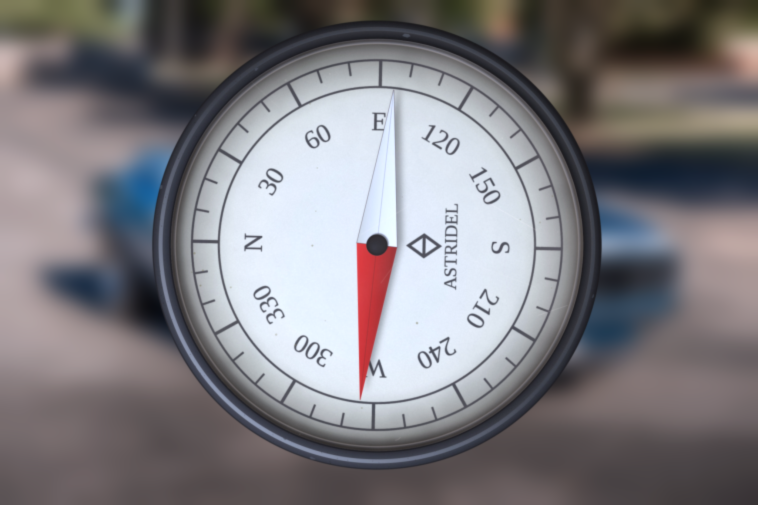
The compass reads 275 °
